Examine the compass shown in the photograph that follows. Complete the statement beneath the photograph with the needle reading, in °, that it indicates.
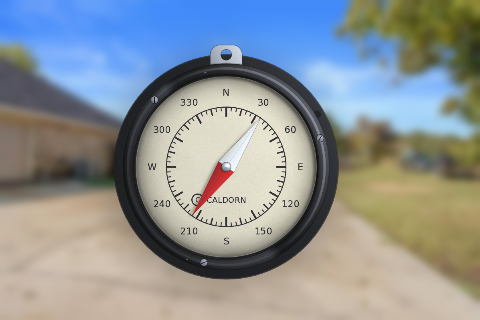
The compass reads 215 °
